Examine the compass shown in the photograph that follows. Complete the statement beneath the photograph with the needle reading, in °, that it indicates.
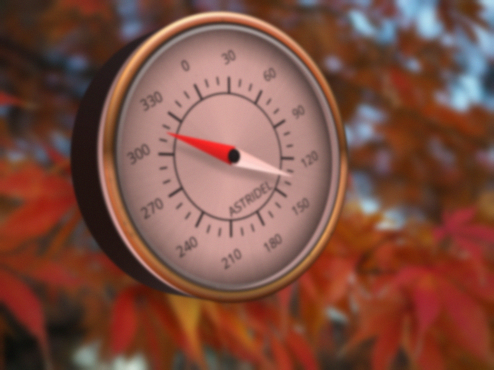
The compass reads 315 °
